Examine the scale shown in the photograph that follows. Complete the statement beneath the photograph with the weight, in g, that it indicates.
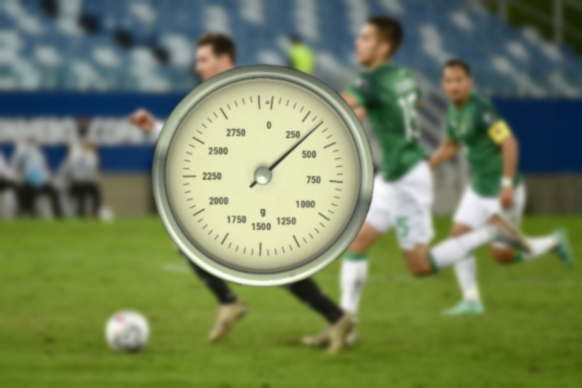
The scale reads 350 g
